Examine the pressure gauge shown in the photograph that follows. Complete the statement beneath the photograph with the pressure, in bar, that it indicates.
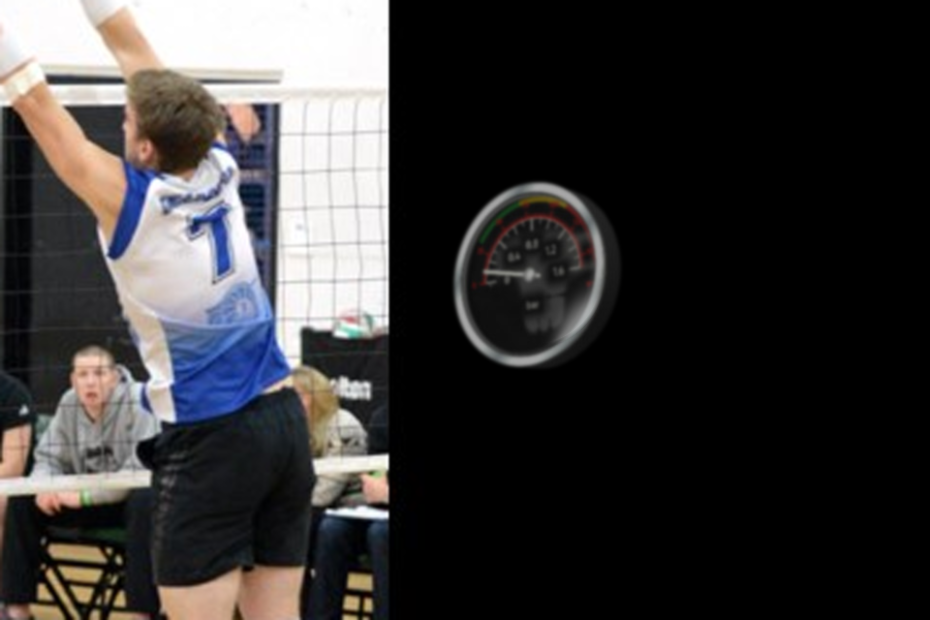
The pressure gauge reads 0.1 bar
